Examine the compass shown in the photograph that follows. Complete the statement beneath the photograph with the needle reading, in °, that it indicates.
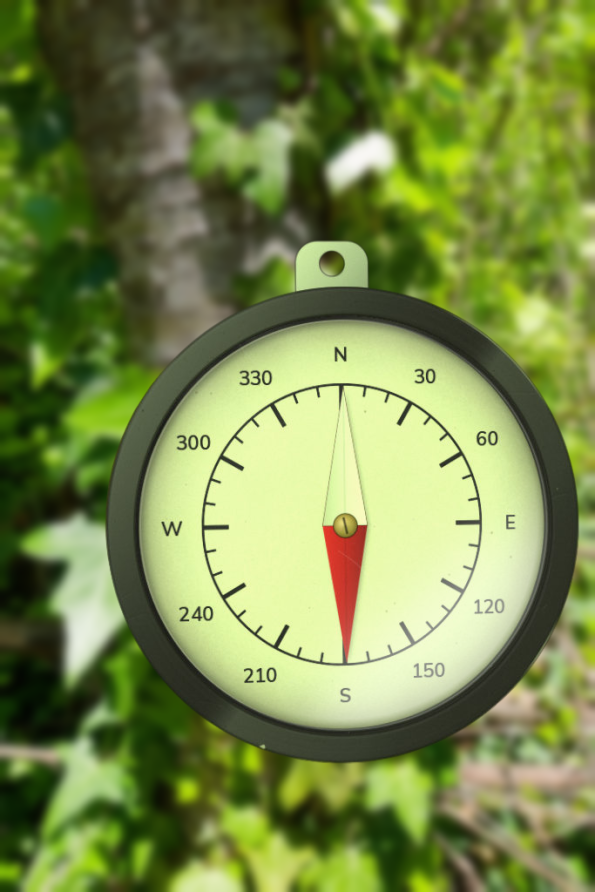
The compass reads 180 °
